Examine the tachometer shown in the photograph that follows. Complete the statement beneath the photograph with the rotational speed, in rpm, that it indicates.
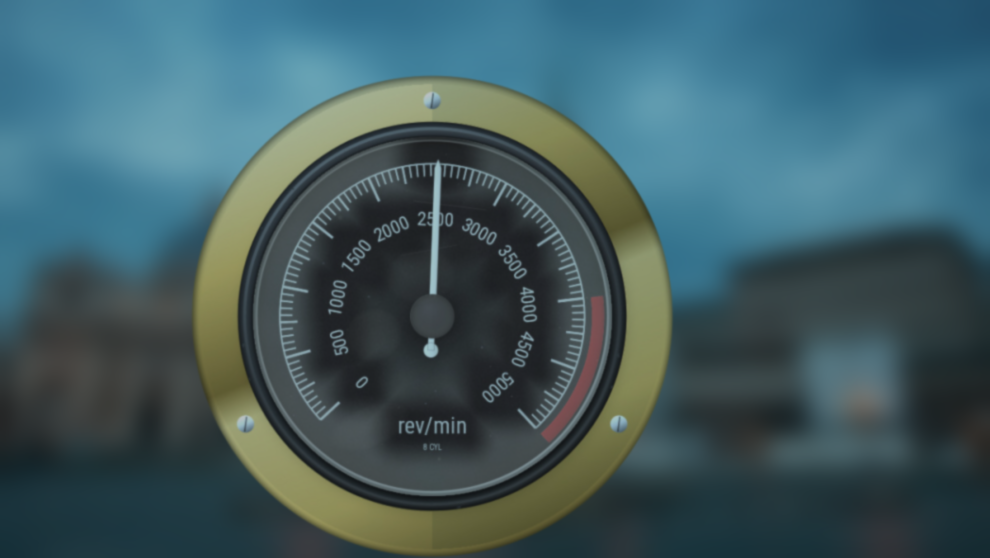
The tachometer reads 2500 rpm
